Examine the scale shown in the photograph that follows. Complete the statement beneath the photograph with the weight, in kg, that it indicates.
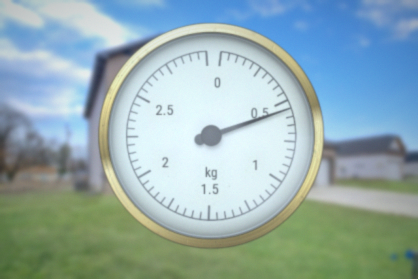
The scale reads 0.55 kg
